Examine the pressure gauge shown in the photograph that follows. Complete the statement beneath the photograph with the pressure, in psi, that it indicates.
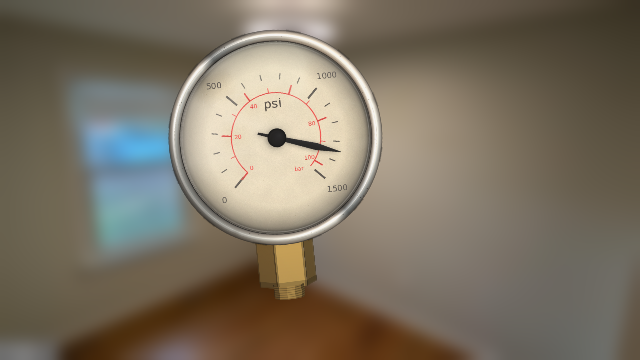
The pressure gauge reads 1350 psi
